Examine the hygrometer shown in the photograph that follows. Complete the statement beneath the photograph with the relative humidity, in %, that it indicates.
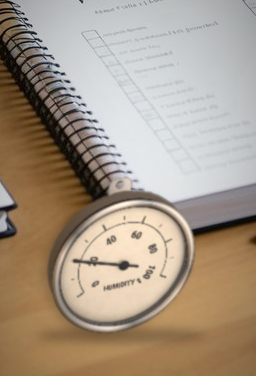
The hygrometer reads 20 %
